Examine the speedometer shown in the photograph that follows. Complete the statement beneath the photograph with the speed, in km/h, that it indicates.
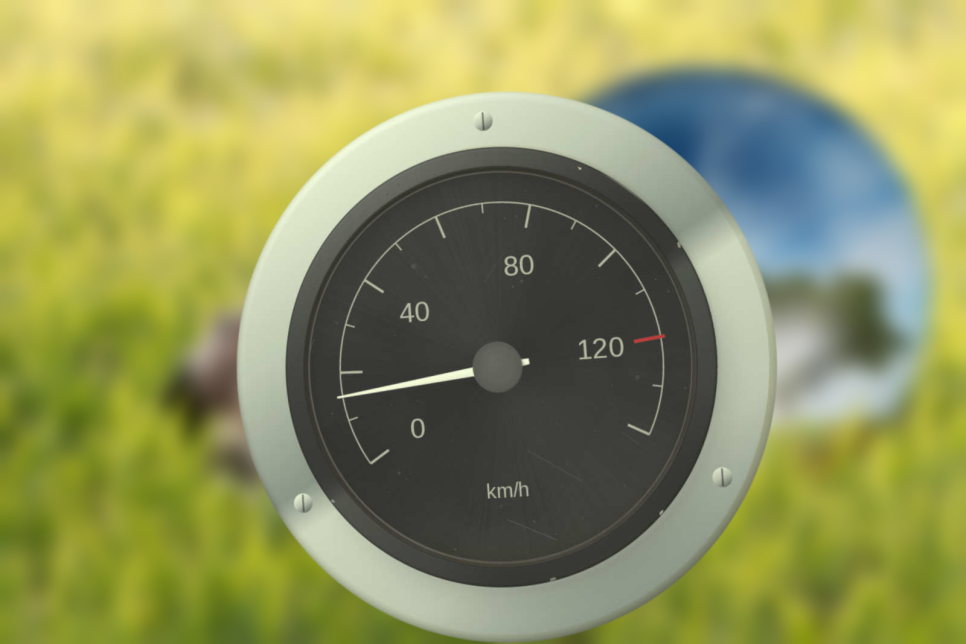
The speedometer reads 15 km/h
